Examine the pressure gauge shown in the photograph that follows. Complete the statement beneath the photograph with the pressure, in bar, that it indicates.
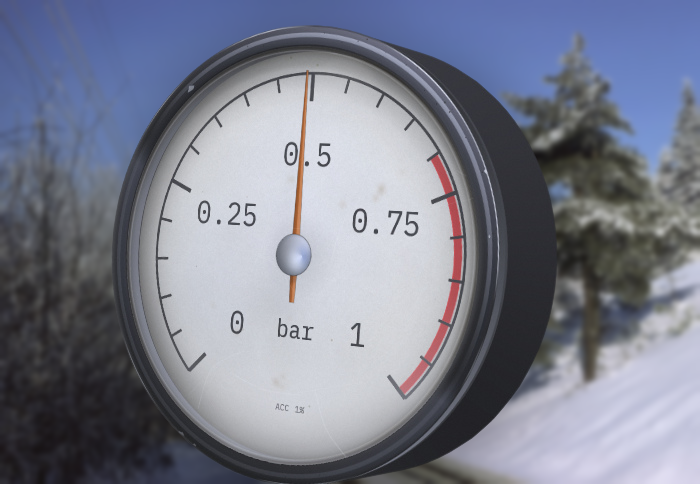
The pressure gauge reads 0.5 bar
